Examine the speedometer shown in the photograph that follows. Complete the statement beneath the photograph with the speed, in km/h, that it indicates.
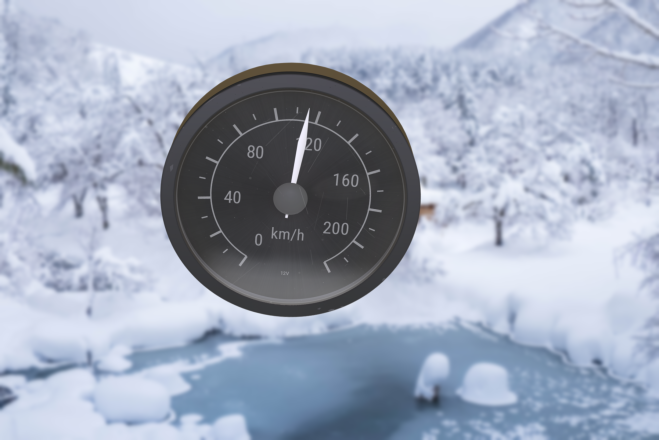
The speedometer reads 115 km/h
